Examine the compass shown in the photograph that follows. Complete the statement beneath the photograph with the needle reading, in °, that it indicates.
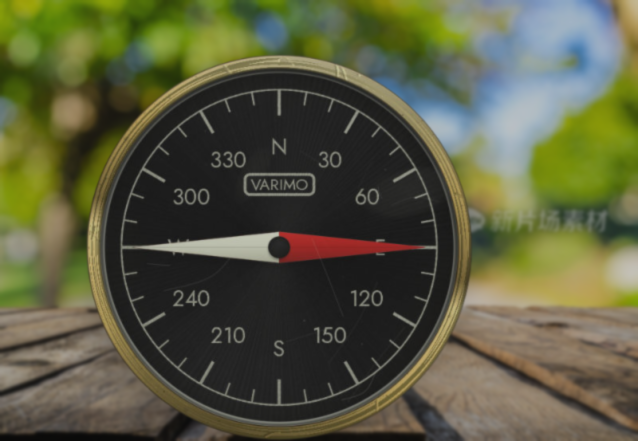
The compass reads 90 °
